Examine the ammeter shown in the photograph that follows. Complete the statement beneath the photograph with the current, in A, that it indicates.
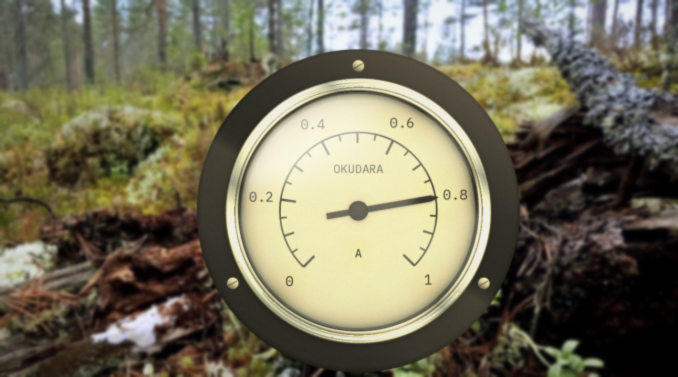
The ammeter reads 0.8 A
